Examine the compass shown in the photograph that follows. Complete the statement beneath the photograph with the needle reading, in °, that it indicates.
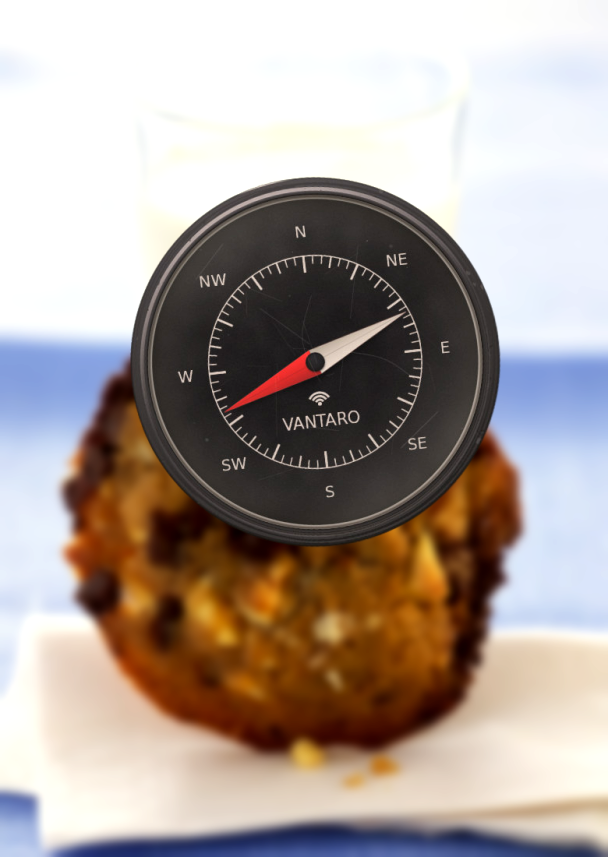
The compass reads 247.5 °
